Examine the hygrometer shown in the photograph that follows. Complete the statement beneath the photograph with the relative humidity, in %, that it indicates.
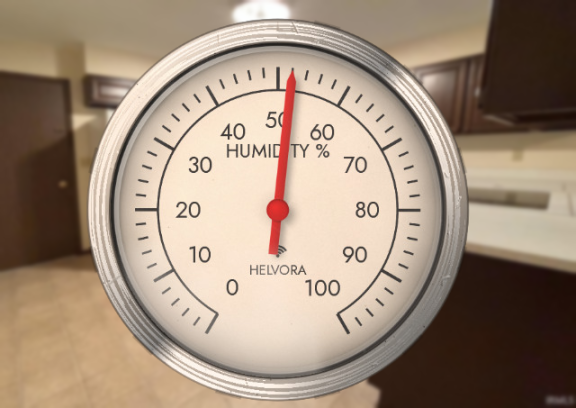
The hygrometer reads 52 %
